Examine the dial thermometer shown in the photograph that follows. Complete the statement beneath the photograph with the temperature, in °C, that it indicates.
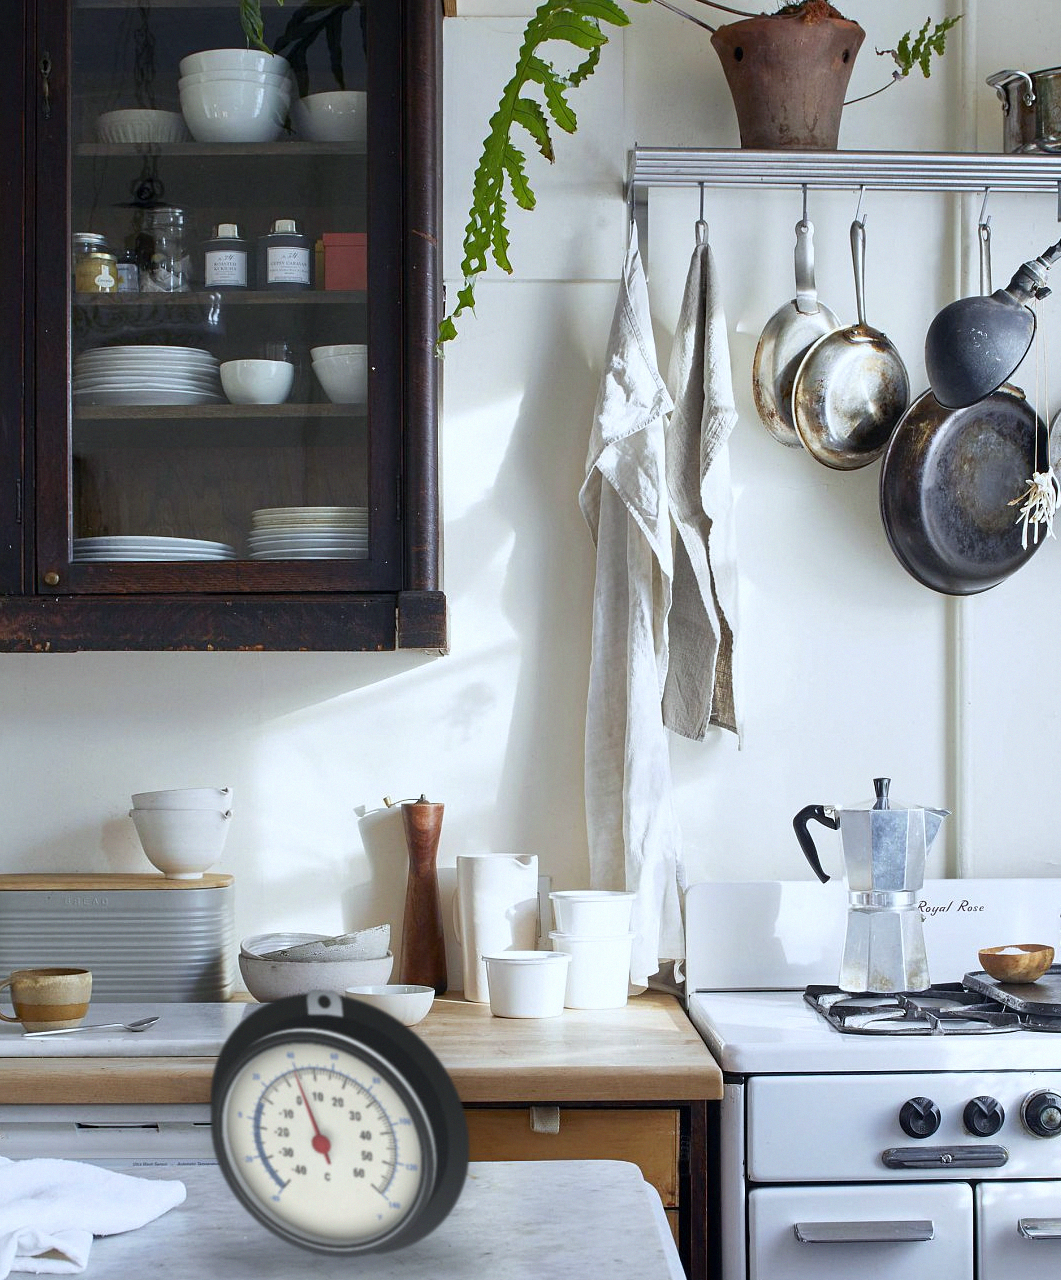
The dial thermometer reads 5 °C
